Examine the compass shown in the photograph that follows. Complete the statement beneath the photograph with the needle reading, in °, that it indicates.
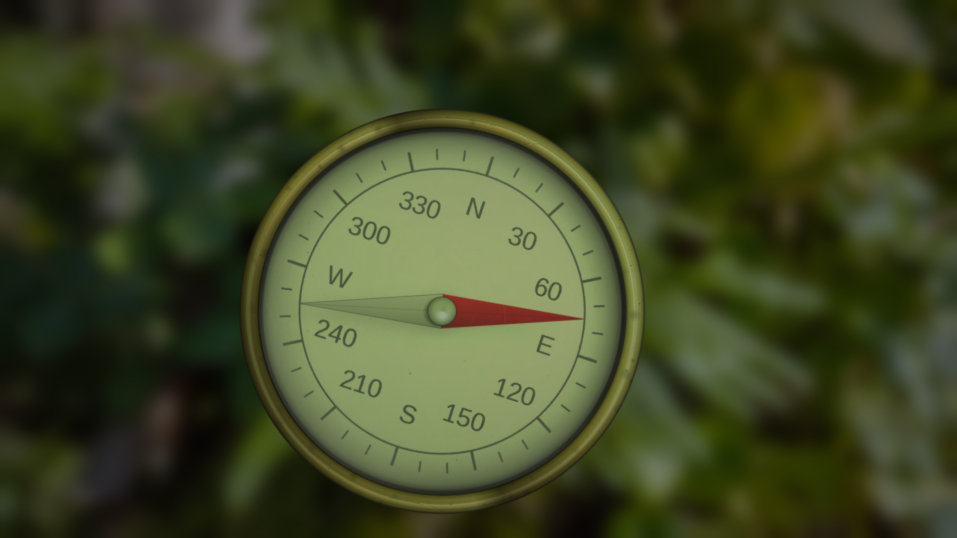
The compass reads 75 °
